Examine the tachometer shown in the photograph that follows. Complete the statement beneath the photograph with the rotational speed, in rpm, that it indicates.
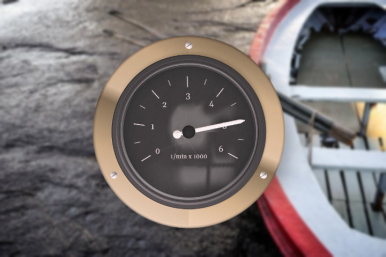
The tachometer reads 5000 rpm
